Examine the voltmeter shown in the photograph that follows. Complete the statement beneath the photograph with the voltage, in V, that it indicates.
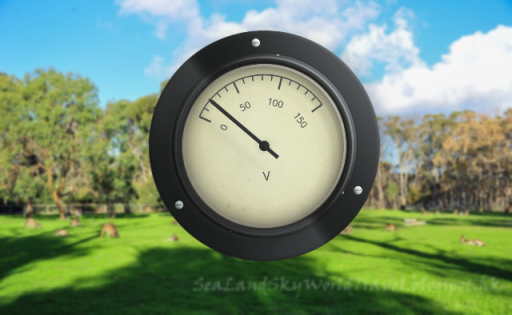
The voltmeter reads 20 V
